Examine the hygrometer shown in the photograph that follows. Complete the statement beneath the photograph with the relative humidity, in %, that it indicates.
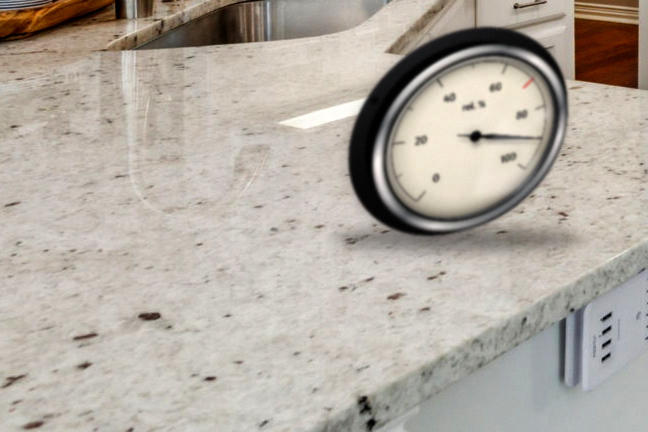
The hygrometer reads 90 %
